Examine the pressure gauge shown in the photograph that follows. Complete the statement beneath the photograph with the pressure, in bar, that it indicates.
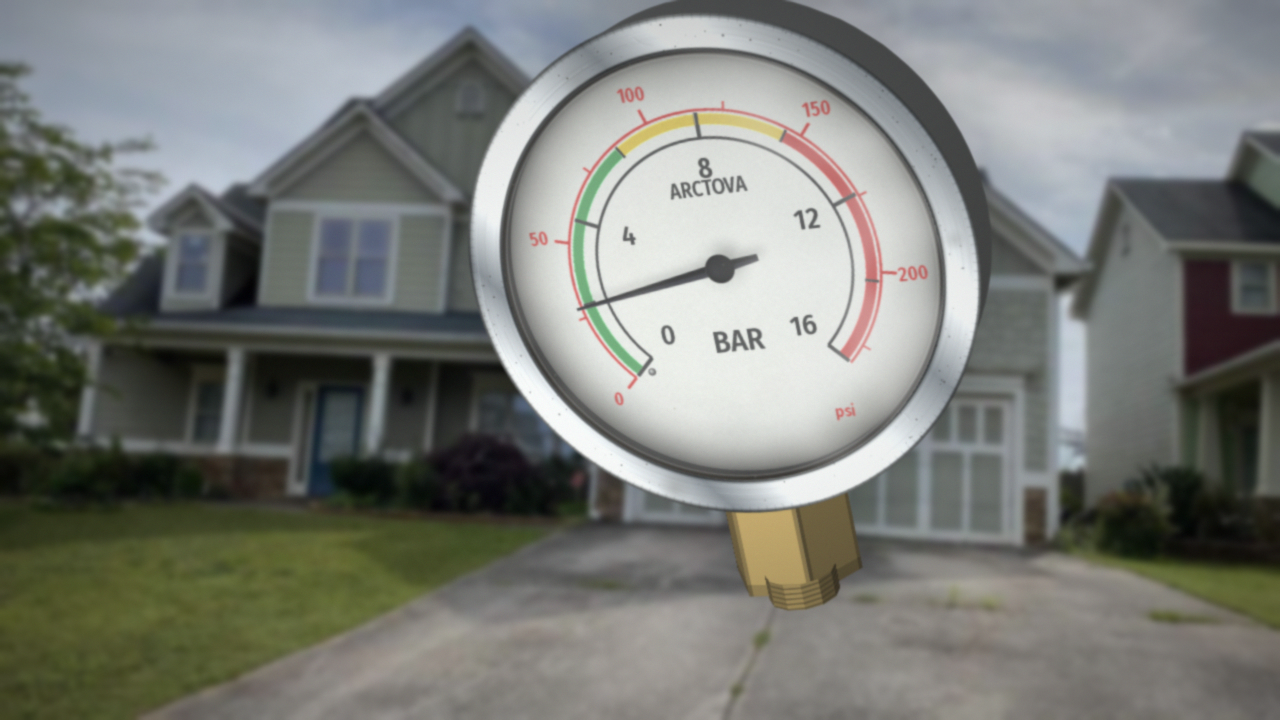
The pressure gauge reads 2 bar
